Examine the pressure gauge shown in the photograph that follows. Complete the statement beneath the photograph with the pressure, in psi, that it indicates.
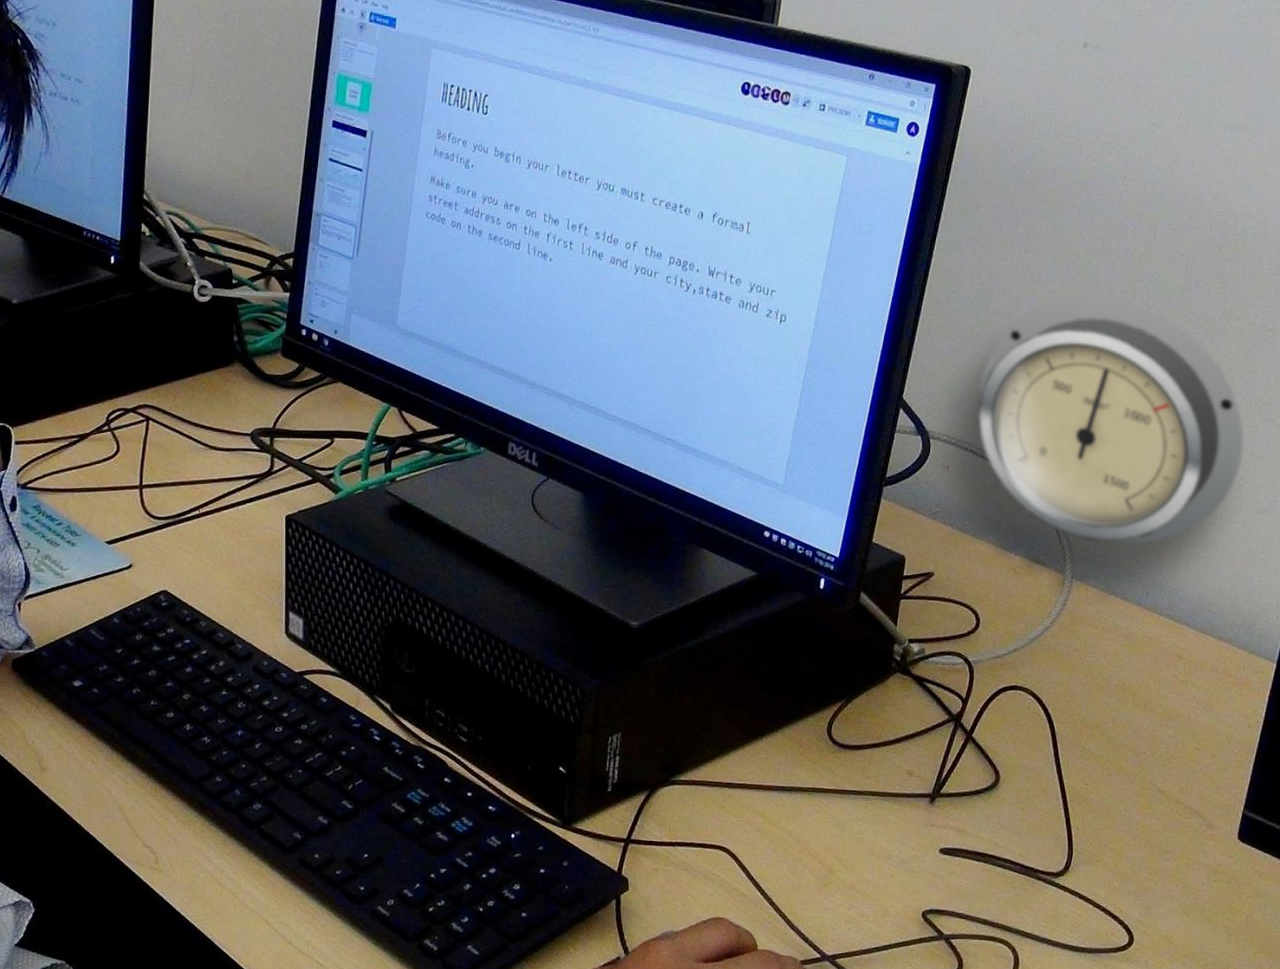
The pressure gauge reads 750 psi
